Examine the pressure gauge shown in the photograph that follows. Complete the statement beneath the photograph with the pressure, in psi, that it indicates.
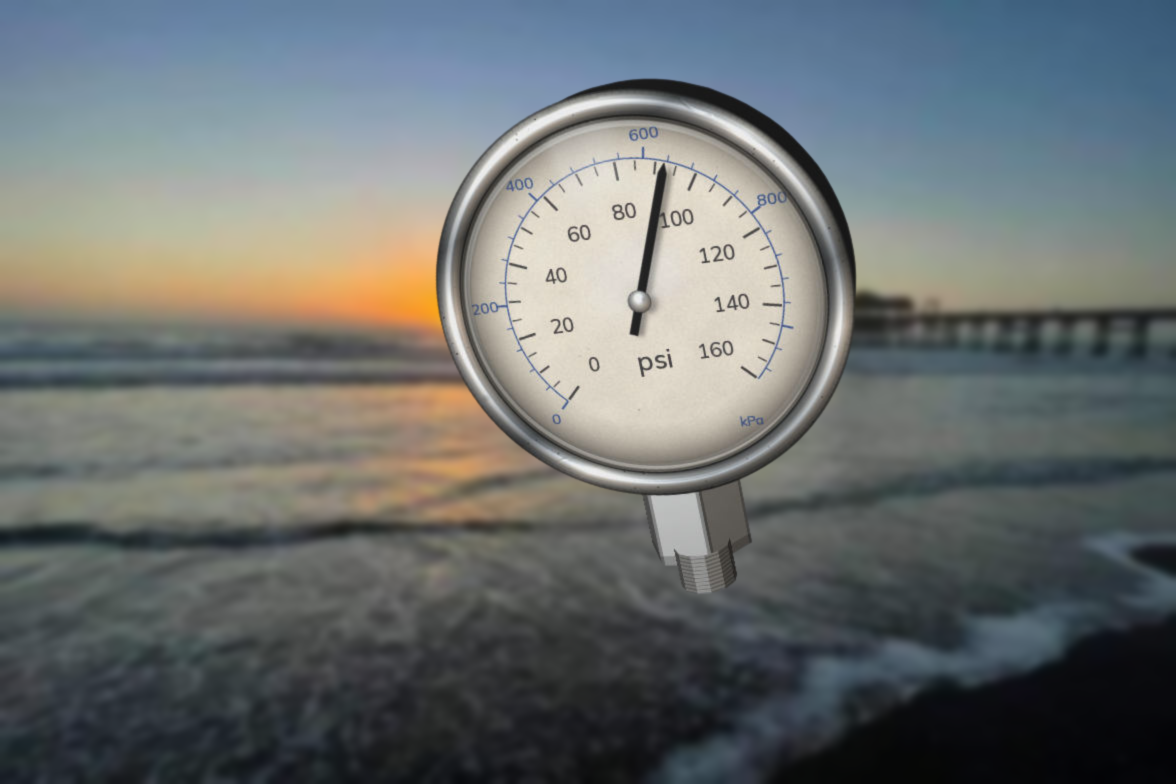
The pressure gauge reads 92.5 psi
